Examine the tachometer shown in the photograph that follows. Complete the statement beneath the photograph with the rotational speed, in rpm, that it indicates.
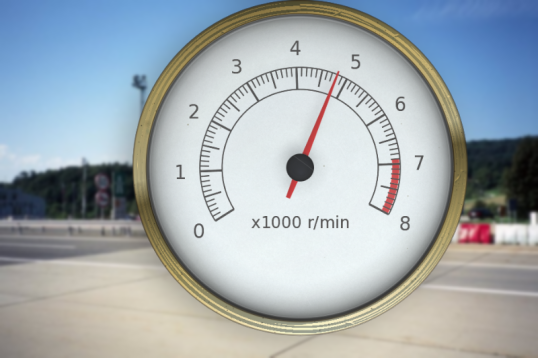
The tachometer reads 4800 rpm
